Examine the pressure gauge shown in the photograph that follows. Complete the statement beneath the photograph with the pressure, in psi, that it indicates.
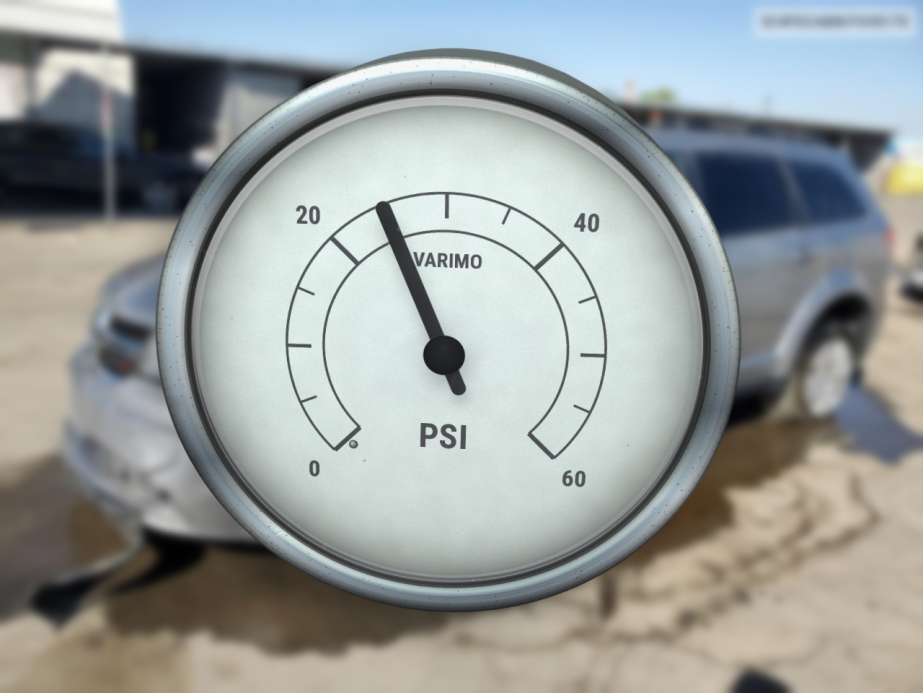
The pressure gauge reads 25 psi
